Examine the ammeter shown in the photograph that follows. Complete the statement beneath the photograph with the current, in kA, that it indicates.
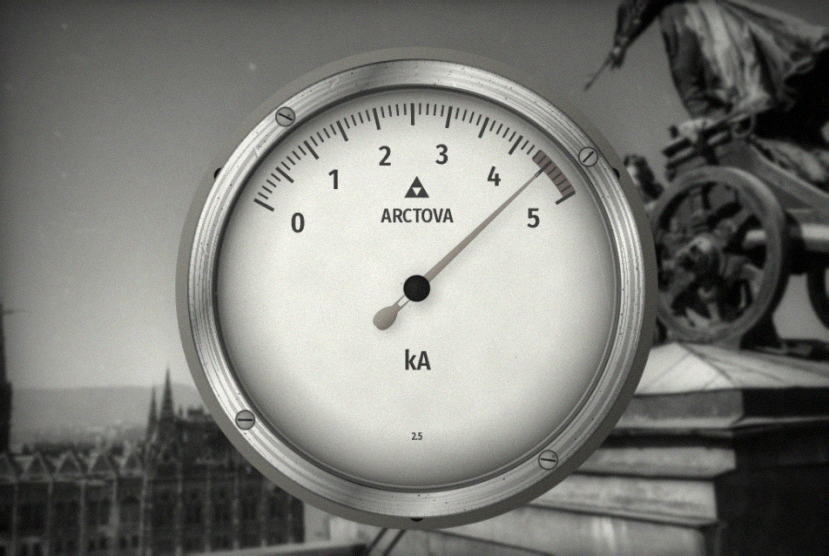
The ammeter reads 4.5 kA
